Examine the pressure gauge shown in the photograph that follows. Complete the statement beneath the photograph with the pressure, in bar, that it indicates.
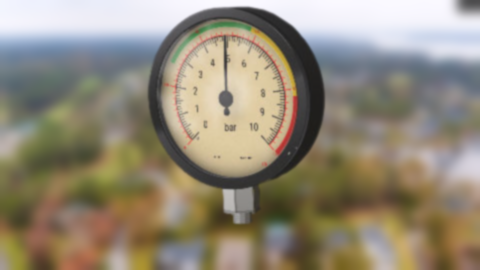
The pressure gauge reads 5 bar
